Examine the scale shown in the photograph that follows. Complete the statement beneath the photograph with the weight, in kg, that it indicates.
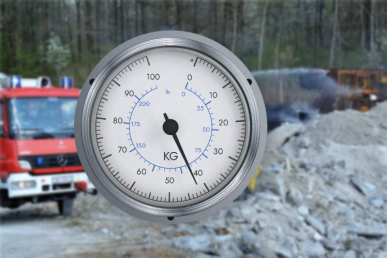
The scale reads 42 kg
